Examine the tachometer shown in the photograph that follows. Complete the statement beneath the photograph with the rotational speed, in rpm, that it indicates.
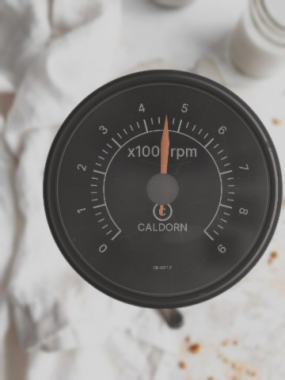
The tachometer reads 4600 rpm
